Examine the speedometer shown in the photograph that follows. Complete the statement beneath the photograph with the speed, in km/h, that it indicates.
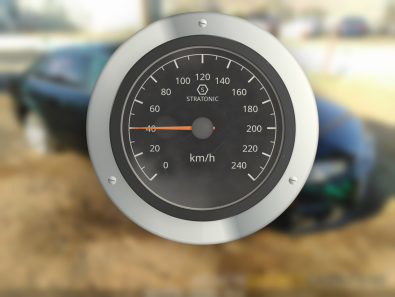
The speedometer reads 40 km/h
